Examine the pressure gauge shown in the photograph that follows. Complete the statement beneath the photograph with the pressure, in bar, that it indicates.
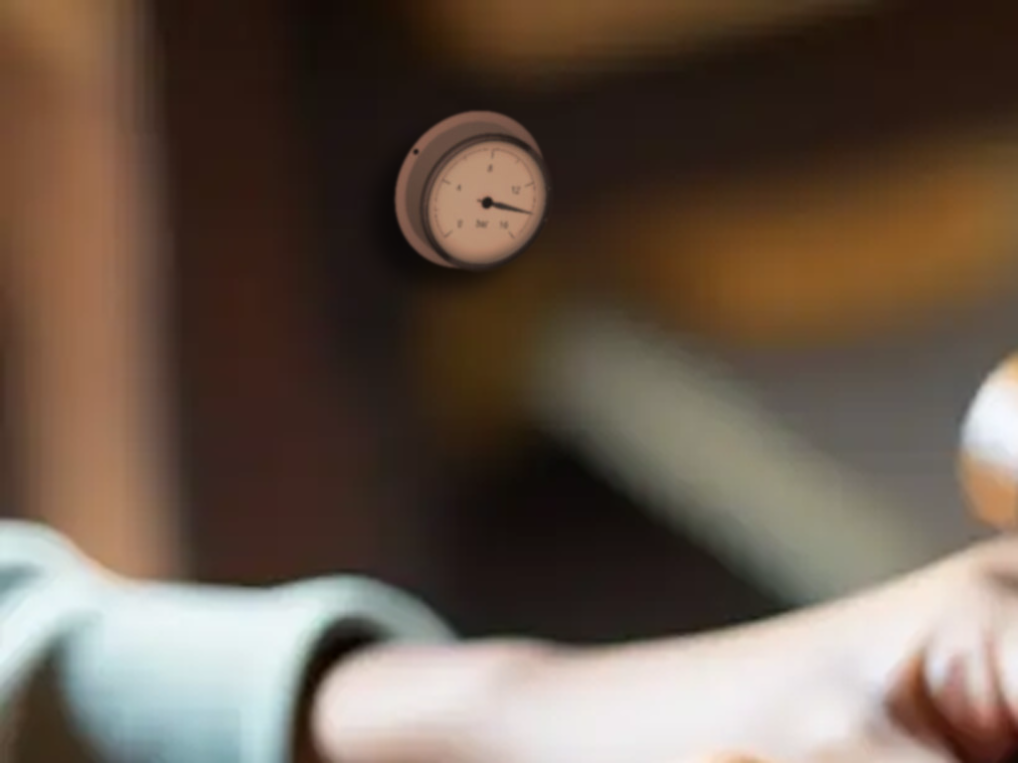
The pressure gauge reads 14 bar
